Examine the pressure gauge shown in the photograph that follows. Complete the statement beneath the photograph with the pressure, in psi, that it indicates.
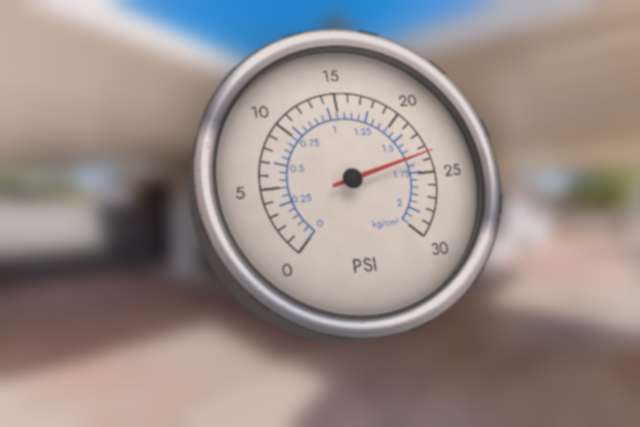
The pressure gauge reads 23.5 psi
